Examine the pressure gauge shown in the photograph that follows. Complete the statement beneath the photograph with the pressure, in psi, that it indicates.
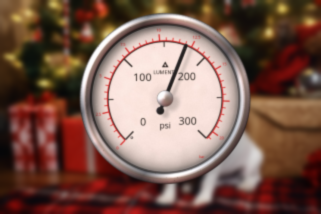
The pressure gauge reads 175 psi
